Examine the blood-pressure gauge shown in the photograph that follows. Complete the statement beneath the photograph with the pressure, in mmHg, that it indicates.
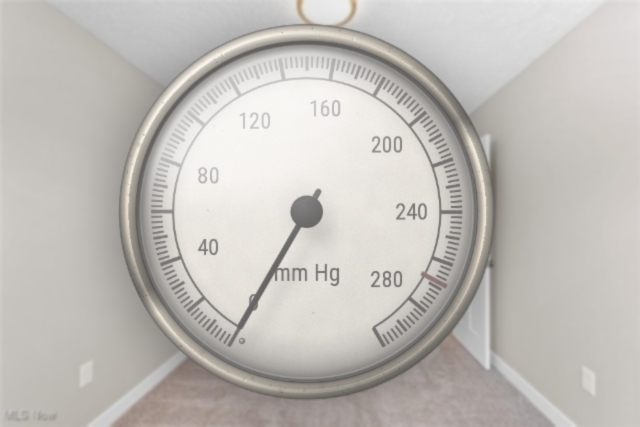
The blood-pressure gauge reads 0 mmHg
